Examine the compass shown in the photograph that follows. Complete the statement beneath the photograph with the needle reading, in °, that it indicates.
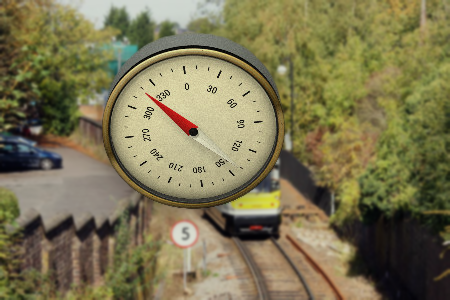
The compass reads 320 °
